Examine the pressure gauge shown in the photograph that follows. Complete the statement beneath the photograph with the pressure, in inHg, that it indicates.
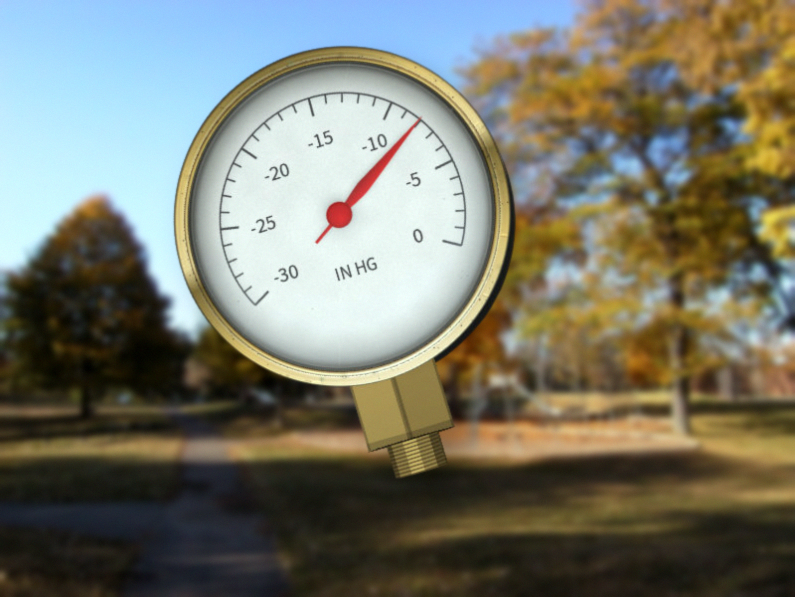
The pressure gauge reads -8 inHg
